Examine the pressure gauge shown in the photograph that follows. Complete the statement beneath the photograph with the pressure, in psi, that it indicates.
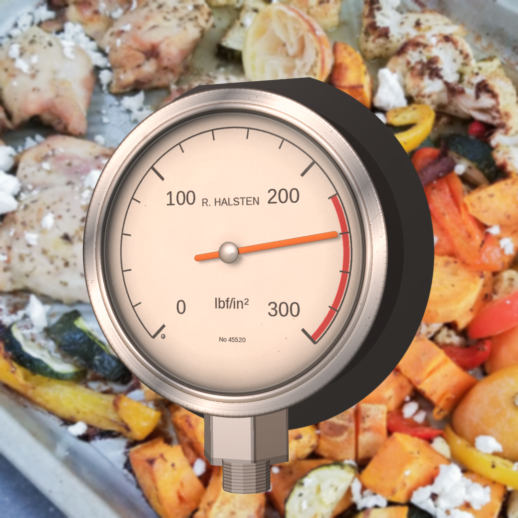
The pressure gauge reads 240 psi
